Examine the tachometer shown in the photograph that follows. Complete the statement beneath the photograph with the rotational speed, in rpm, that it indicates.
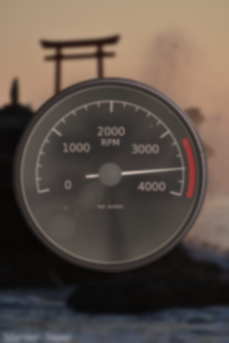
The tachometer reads 3600 rpm
